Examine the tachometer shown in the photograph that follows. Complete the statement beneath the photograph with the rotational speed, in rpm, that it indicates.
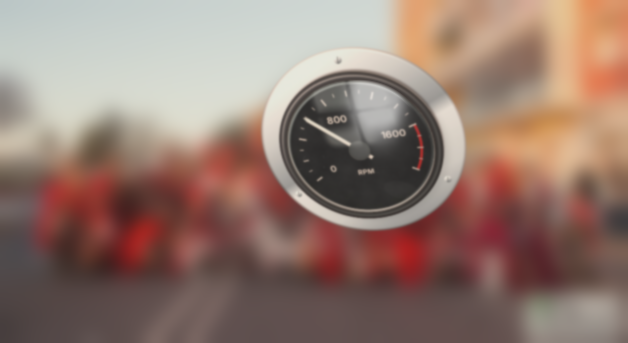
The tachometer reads 600 rpm
